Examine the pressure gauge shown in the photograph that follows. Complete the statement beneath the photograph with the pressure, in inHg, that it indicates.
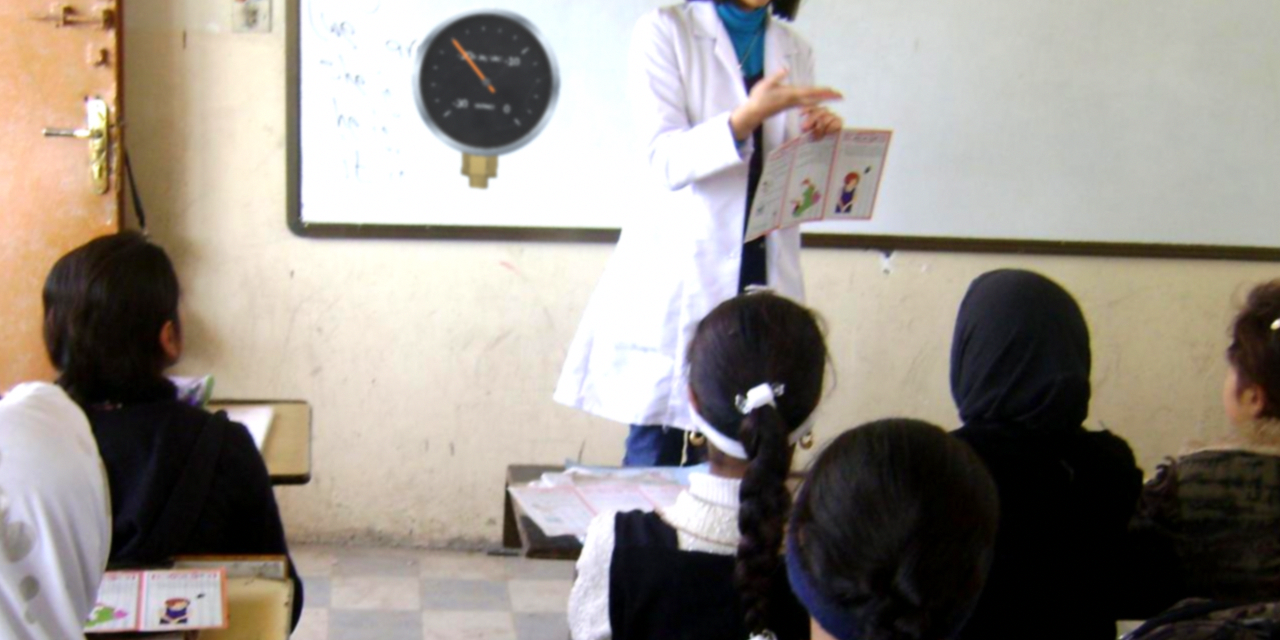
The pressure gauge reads -20 inHg
